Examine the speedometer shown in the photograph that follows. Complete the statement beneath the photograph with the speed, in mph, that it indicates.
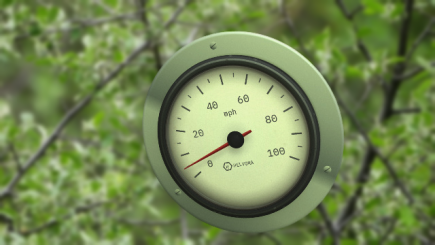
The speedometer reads 5 mph
